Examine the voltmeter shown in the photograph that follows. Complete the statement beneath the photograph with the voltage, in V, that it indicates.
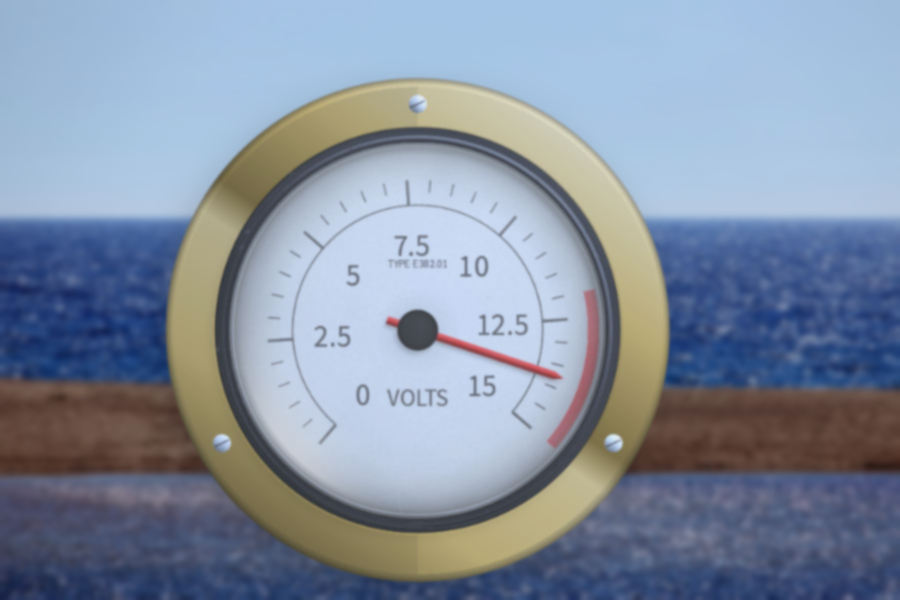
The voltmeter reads 13.75 V
